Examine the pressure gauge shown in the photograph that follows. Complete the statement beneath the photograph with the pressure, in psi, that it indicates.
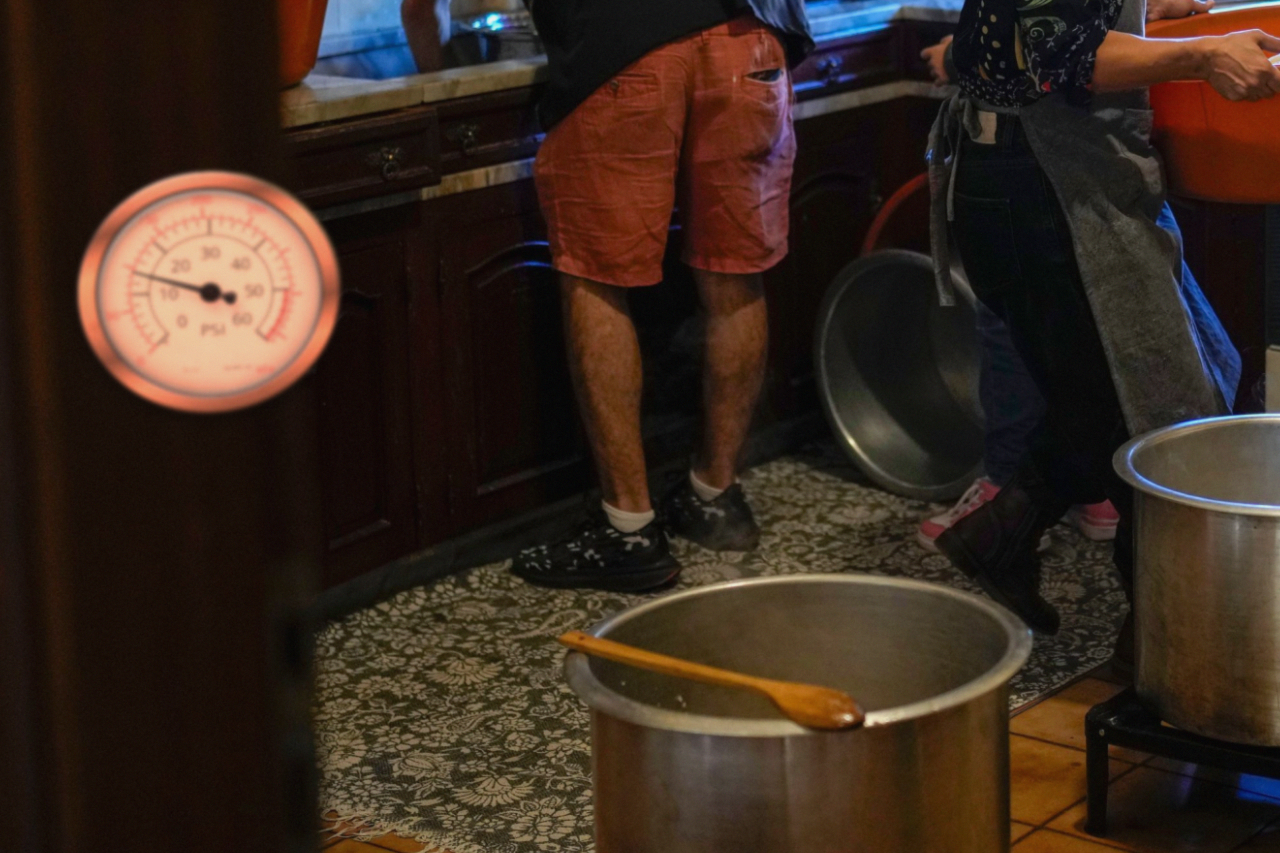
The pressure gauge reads 14 psi
